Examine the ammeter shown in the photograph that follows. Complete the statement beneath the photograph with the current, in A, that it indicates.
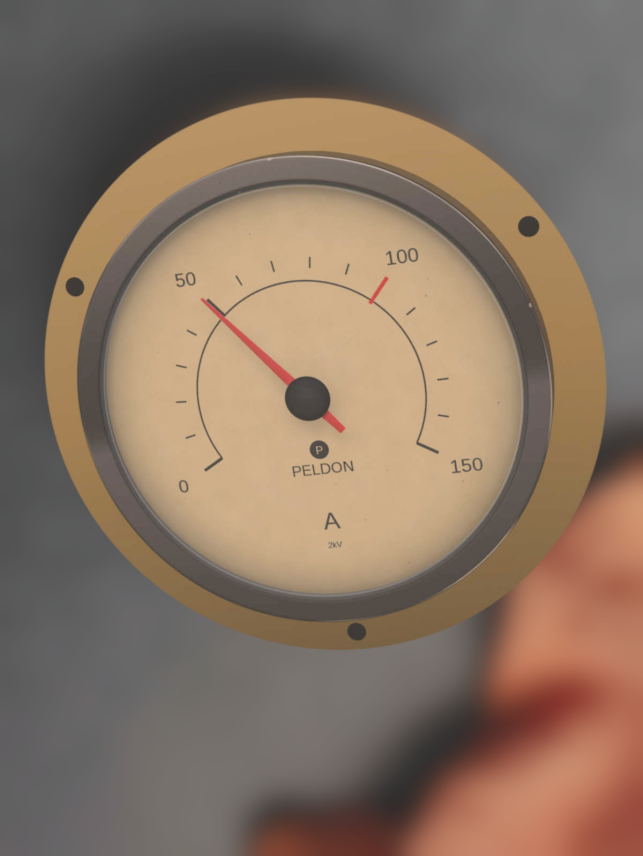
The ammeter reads 50 A
